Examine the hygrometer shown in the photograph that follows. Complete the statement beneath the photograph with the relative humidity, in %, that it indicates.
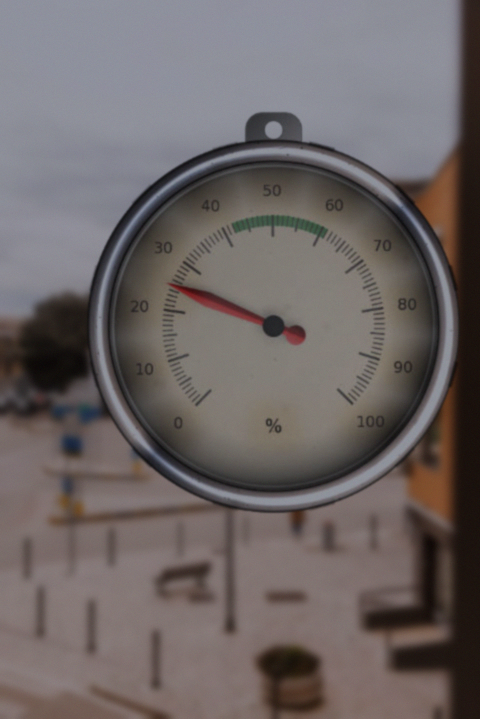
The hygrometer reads 25 %
